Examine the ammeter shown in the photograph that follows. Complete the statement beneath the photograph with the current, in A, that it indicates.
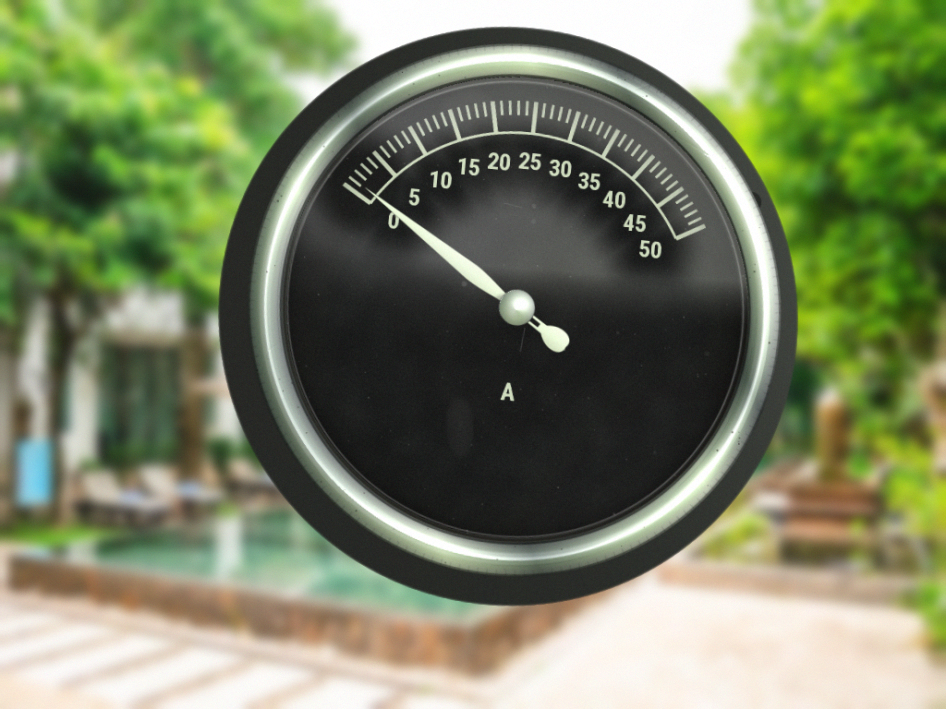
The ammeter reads 1 A
